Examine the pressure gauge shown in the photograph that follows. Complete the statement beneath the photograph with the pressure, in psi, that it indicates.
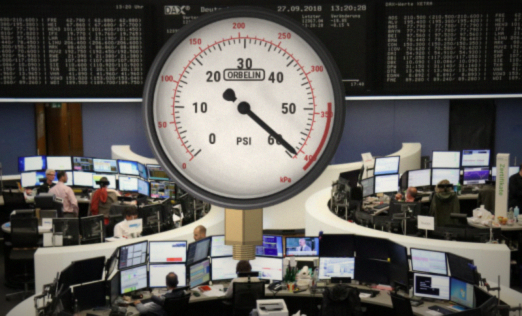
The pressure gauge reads 59 psi
